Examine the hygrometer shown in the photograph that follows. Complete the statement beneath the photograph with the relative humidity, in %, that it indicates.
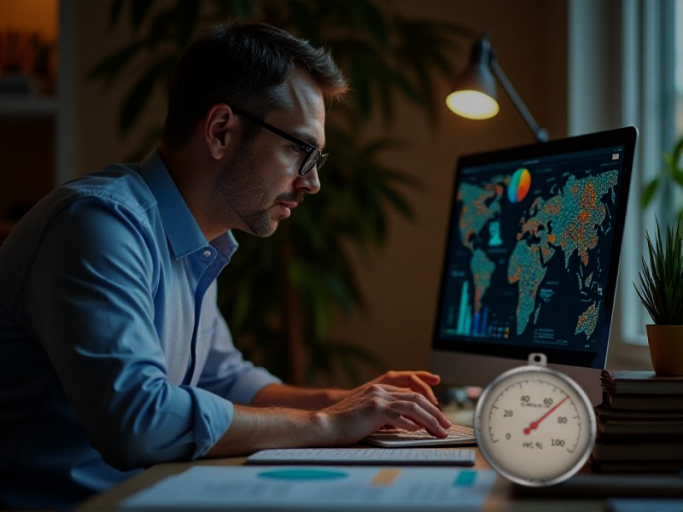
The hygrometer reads 68 %
